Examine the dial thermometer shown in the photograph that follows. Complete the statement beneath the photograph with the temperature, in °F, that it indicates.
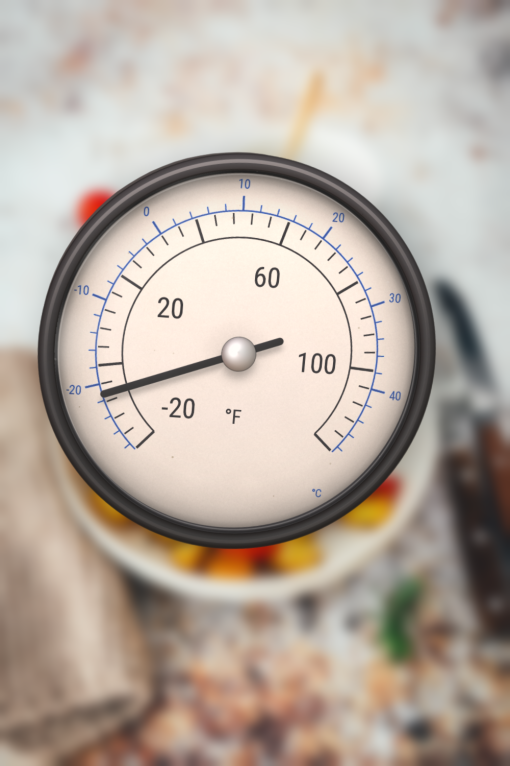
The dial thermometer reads -6 °F
